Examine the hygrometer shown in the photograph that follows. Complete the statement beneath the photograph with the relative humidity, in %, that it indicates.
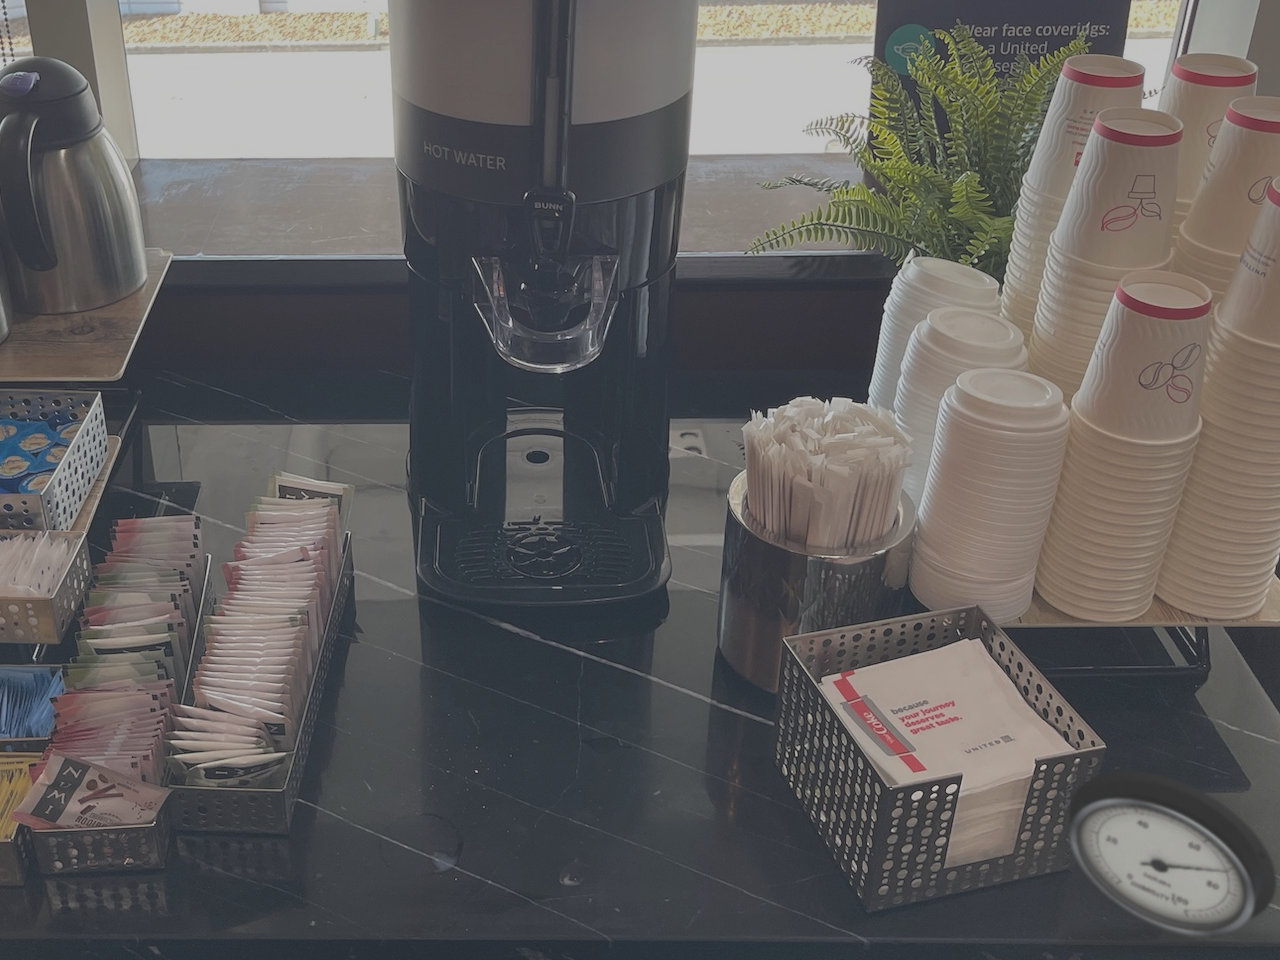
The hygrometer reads 70 %
